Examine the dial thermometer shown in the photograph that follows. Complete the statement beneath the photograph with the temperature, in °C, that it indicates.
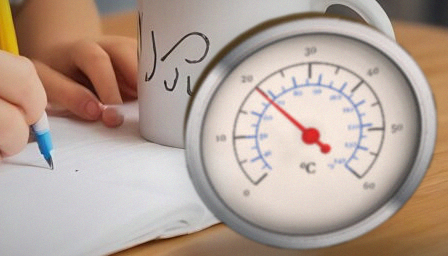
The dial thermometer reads 20 °C
